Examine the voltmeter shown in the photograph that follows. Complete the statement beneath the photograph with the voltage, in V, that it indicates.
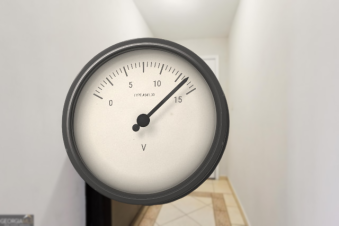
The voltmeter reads 13.5 V
